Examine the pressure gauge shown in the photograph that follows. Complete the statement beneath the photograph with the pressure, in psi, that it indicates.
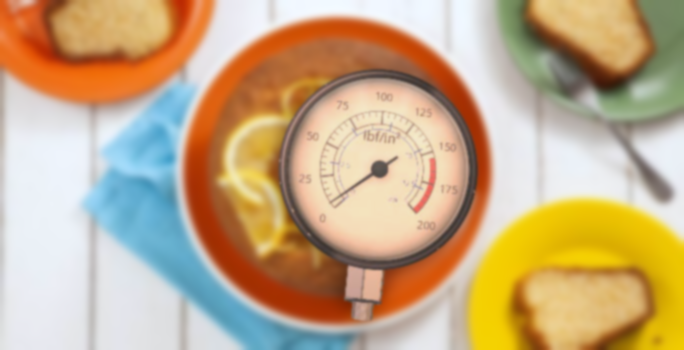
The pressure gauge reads 5 psi
